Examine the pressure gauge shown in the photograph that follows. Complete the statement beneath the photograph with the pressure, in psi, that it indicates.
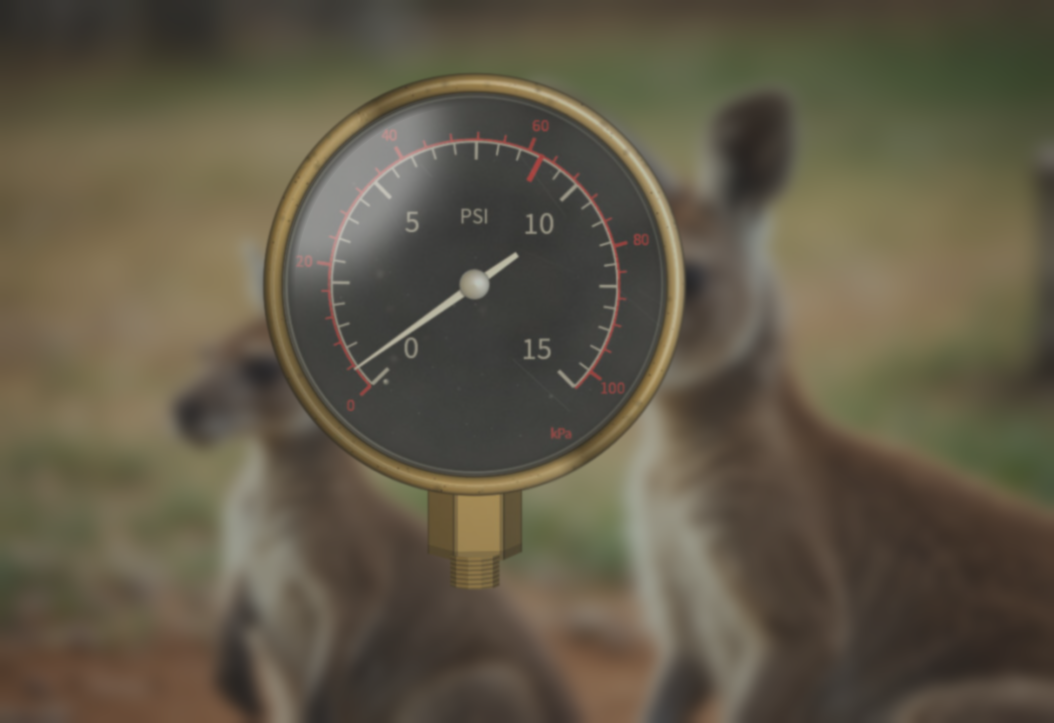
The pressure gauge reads 0.5 psi
